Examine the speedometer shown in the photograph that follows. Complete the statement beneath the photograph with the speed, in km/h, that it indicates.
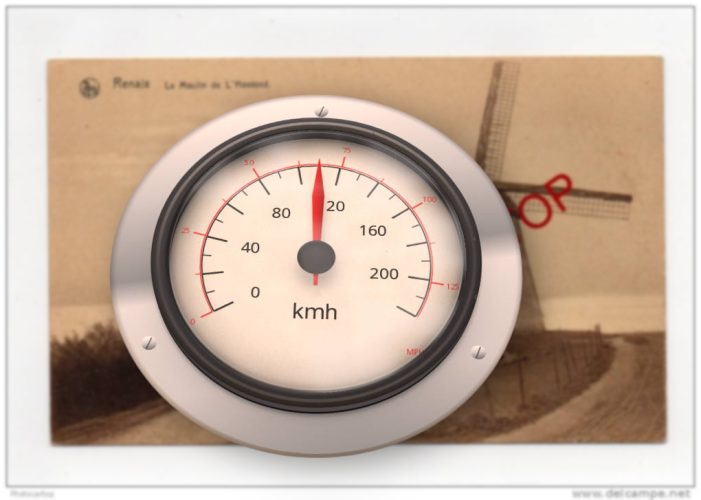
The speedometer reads 110 km/h
